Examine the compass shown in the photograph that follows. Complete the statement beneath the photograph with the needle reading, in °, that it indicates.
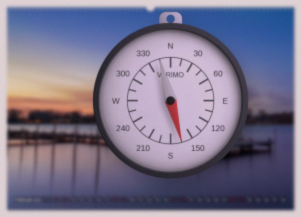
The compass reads 165 °
